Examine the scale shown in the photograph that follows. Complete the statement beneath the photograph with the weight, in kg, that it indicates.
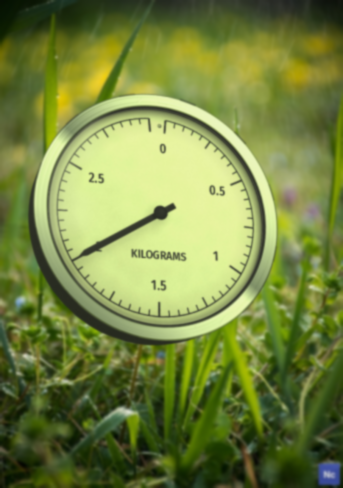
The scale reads 2 kg
